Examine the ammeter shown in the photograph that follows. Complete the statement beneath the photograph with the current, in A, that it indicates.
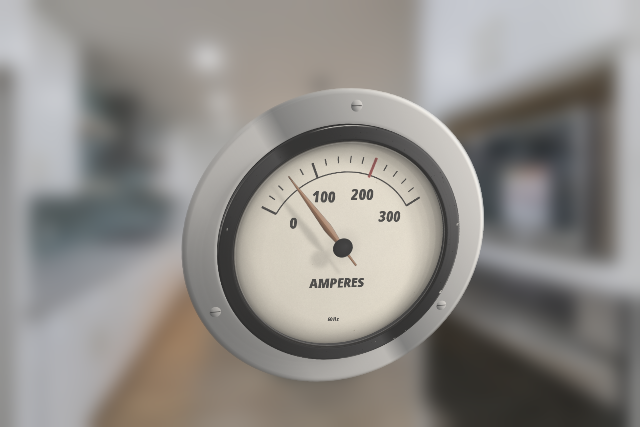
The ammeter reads 60 A
